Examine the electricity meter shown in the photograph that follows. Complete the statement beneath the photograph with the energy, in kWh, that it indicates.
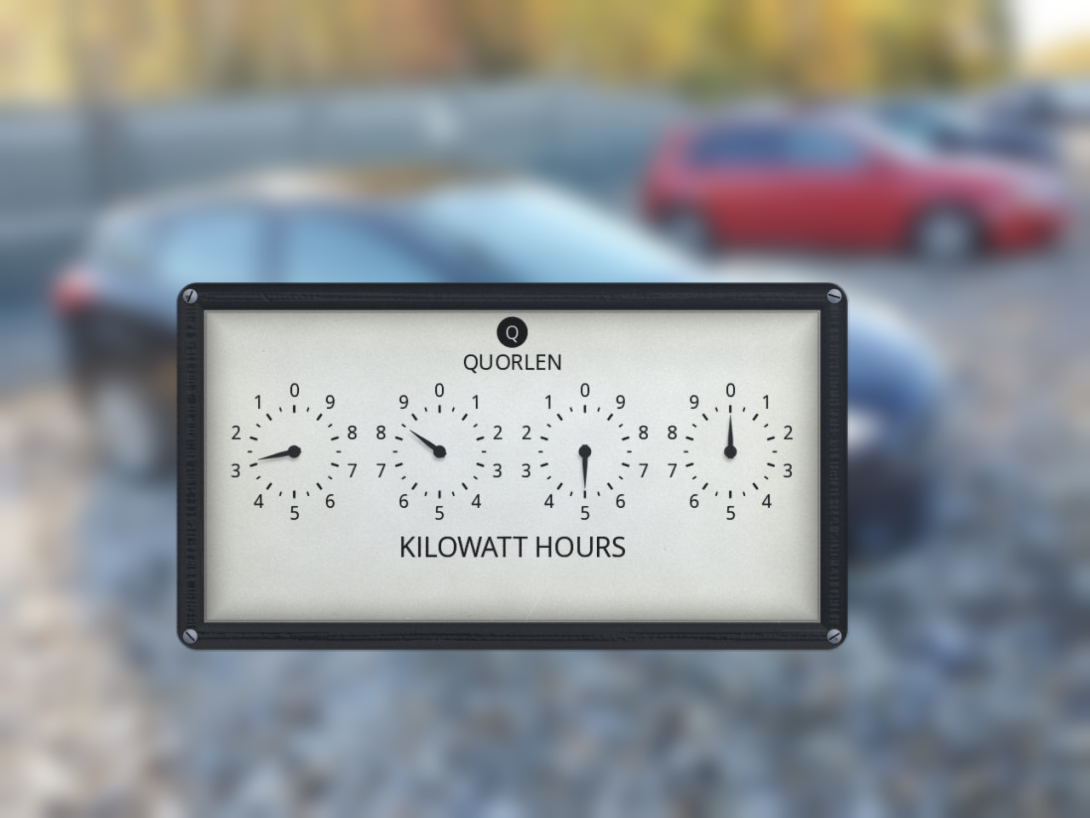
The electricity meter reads 2850 kWh
